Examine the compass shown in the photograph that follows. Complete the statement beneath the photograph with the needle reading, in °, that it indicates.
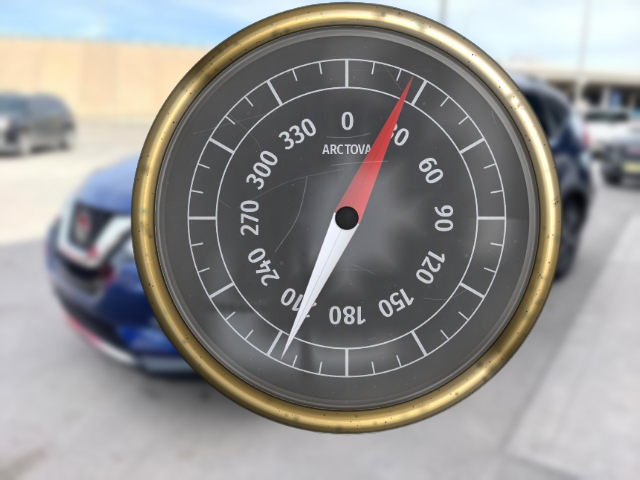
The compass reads 25 °
